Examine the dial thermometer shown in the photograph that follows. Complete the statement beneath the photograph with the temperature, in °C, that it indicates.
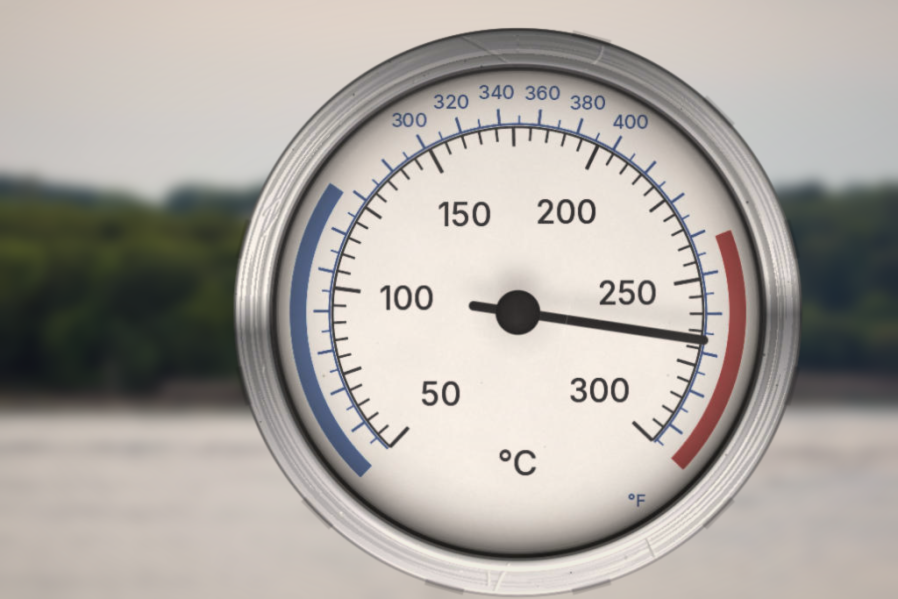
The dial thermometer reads 267.5 °C
